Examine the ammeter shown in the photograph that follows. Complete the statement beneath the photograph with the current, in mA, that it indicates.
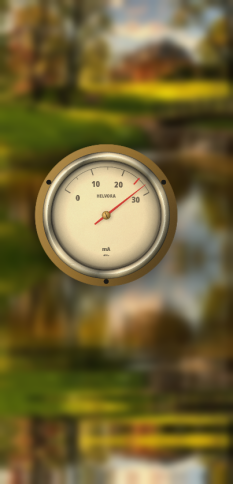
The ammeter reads 27.5 mA
